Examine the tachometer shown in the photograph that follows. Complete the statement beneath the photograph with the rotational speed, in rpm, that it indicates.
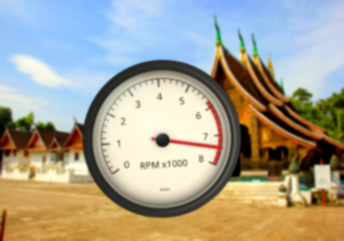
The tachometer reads 7400 rpm
